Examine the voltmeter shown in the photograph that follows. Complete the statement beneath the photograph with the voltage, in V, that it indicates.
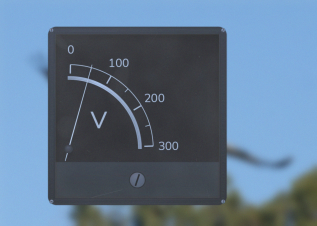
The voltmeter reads 50 V
